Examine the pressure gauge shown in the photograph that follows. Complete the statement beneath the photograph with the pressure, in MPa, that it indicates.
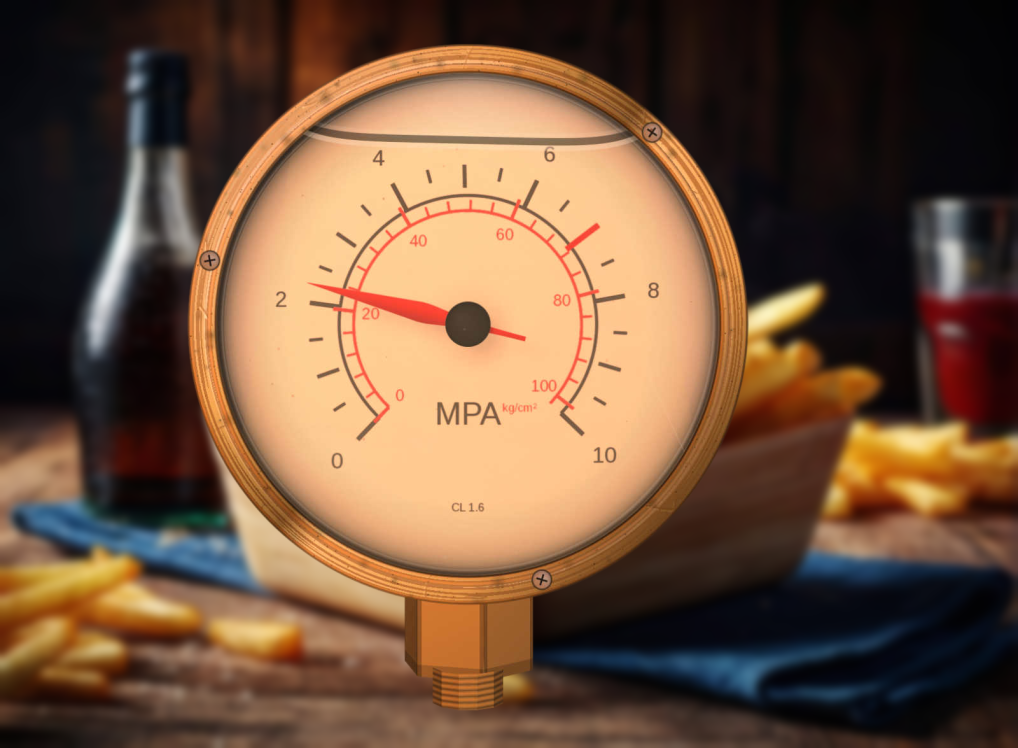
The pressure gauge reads 2.25 MPa
